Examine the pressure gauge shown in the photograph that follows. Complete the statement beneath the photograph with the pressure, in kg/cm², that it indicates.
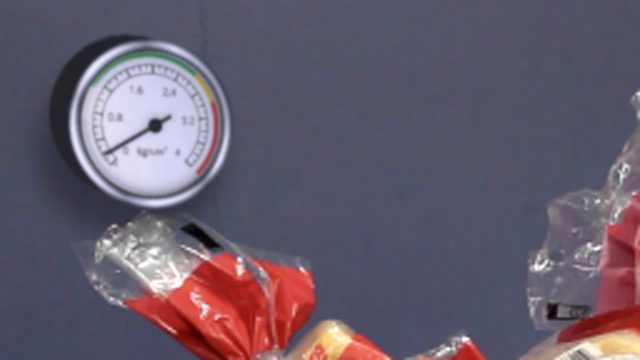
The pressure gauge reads 0.2 kg/cm²
